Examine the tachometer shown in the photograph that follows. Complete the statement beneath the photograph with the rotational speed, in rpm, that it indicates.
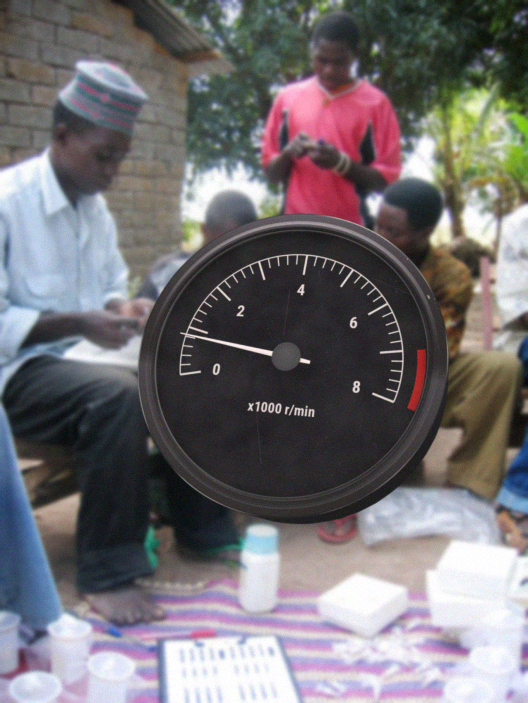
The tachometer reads 800 rpm
